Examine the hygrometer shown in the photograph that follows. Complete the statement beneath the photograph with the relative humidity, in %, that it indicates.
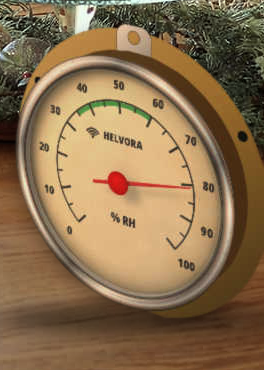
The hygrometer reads 80 %
